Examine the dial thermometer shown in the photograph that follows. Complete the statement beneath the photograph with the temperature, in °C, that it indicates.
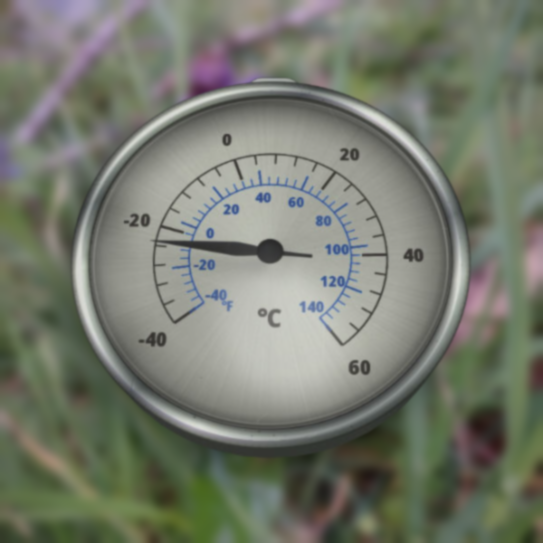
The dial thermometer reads -24 °C
